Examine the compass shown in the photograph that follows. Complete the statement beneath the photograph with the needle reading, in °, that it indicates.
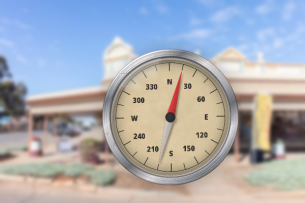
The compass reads 15 °
